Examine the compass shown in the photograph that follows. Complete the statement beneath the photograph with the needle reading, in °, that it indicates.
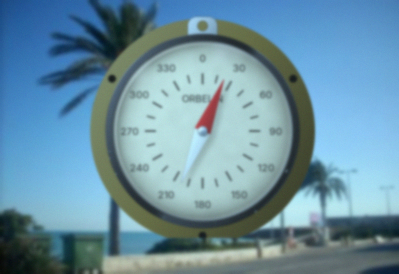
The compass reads 22.5 °
